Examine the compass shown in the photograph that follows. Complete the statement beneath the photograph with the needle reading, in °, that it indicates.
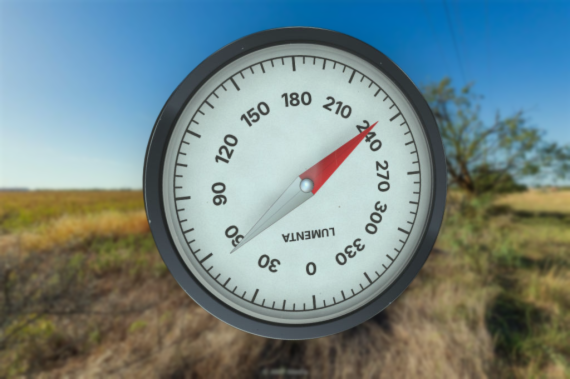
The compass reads 235 °
